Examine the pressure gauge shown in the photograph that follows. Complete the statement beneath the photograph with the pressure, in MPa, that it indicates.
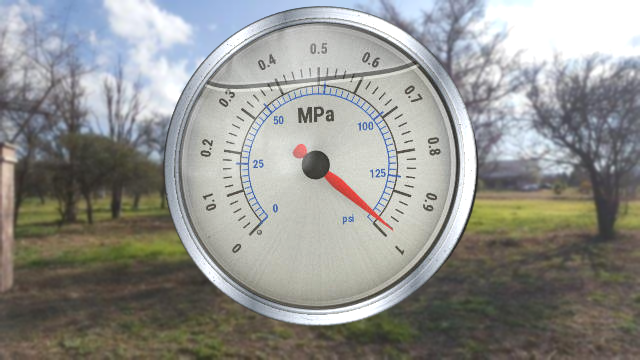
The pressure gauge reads 0.98 MPa
